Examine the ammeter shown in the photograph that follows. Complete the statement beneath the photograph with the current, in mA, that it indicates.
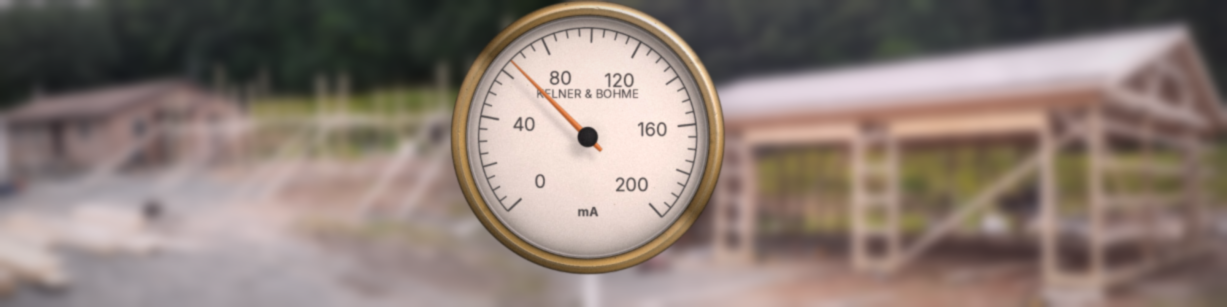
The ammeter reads 65 mA
